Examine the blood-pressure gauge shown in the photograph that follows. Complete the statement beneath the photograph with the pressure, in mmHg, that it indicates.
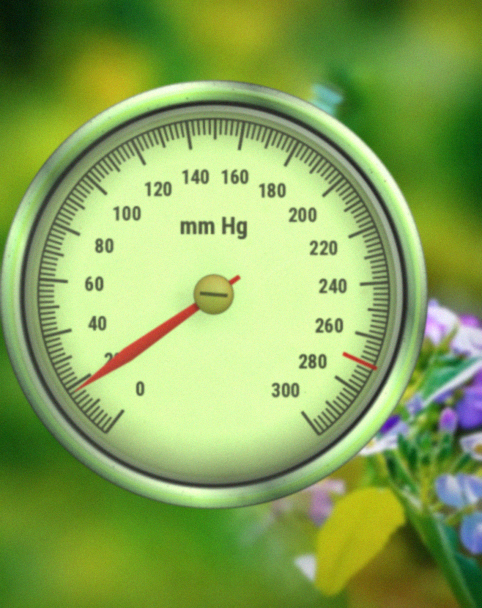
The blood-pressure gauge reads 18 mmHg
